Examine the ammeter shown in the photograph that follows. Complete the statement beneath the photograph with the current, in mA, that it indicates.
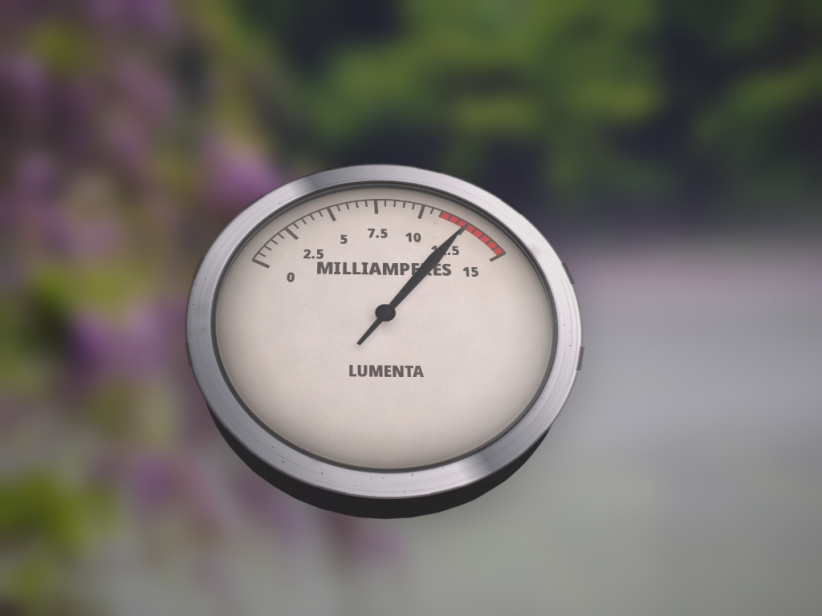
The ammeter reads 12.5 mA
